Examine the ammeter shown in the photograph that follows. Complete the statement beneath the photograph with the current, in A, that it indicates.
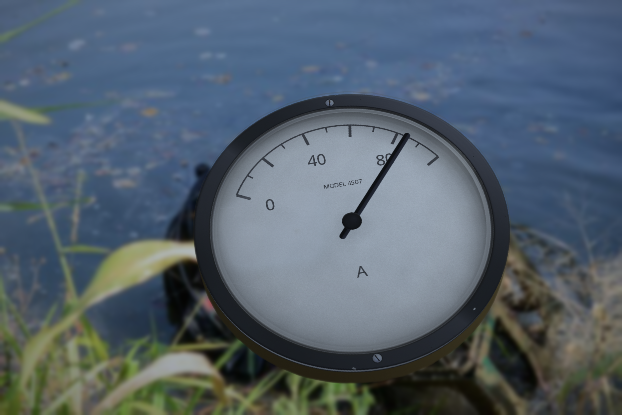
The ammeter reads 85 A
